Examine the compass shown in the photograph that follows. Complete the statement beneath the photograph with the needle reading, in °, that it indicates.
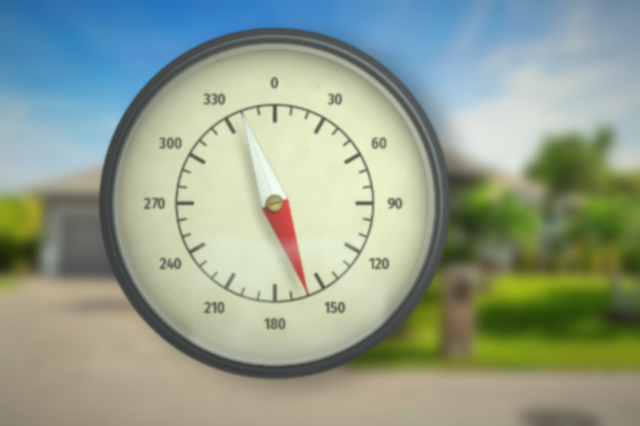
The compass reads 160 °
